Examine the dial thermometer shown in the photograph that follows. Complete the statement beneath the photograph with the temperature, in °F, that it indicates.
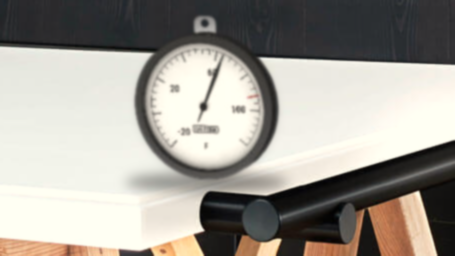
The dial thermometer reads 64 °F
